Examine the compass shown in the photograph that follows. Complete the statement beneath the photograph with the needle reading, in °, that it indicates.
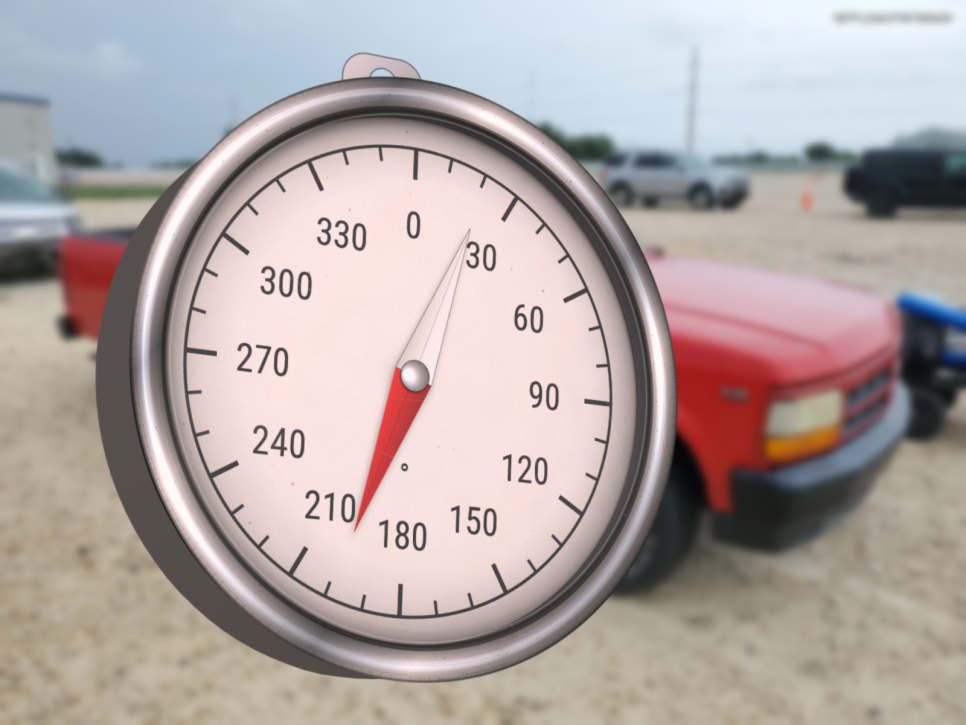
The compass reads 200 °
